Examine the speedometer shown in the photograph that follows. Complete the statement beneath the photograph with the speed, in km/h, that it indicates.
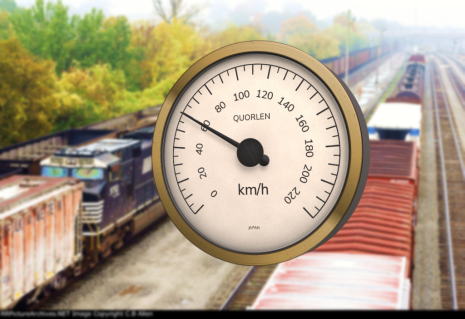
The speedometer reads 60 km/h
